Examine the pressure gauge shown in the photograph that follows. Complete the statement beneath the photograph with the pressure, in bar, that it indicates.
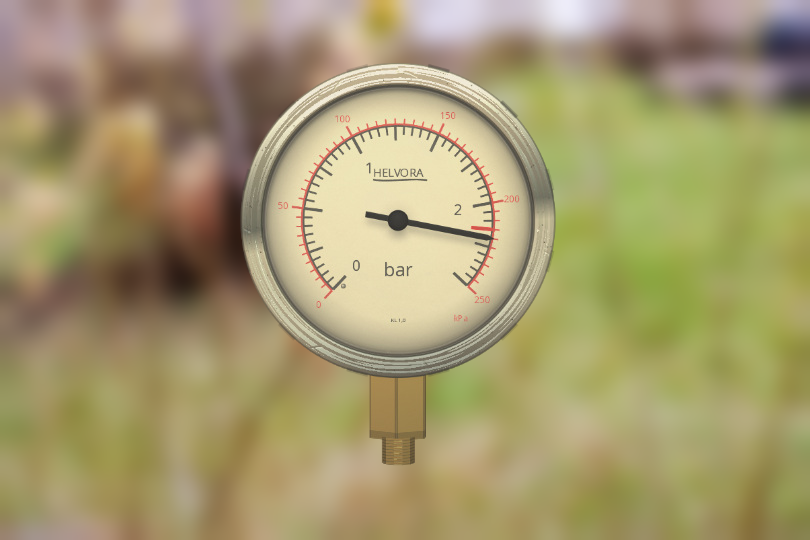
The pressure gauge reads 2.2 bar
